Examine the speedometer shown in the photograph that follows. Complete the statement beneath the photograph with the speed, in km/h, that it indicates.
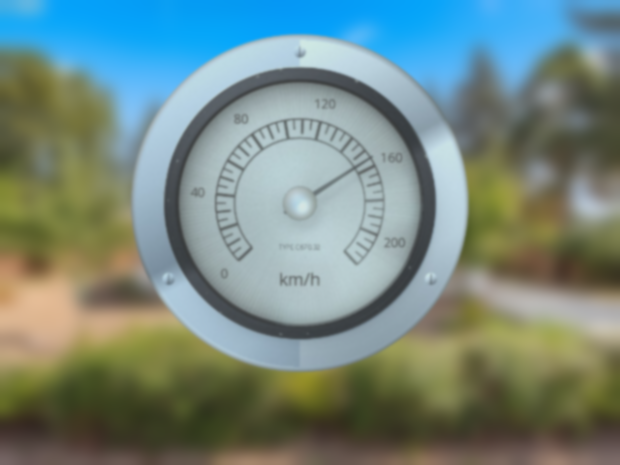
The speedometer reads 155 km/h
